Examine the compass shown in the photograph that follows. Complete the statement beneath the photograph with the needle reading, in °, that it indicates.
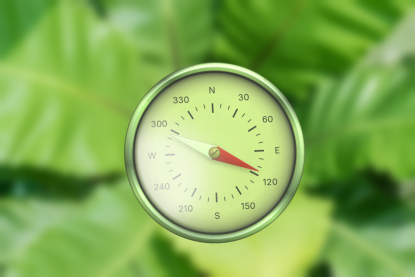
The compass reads 115 °
